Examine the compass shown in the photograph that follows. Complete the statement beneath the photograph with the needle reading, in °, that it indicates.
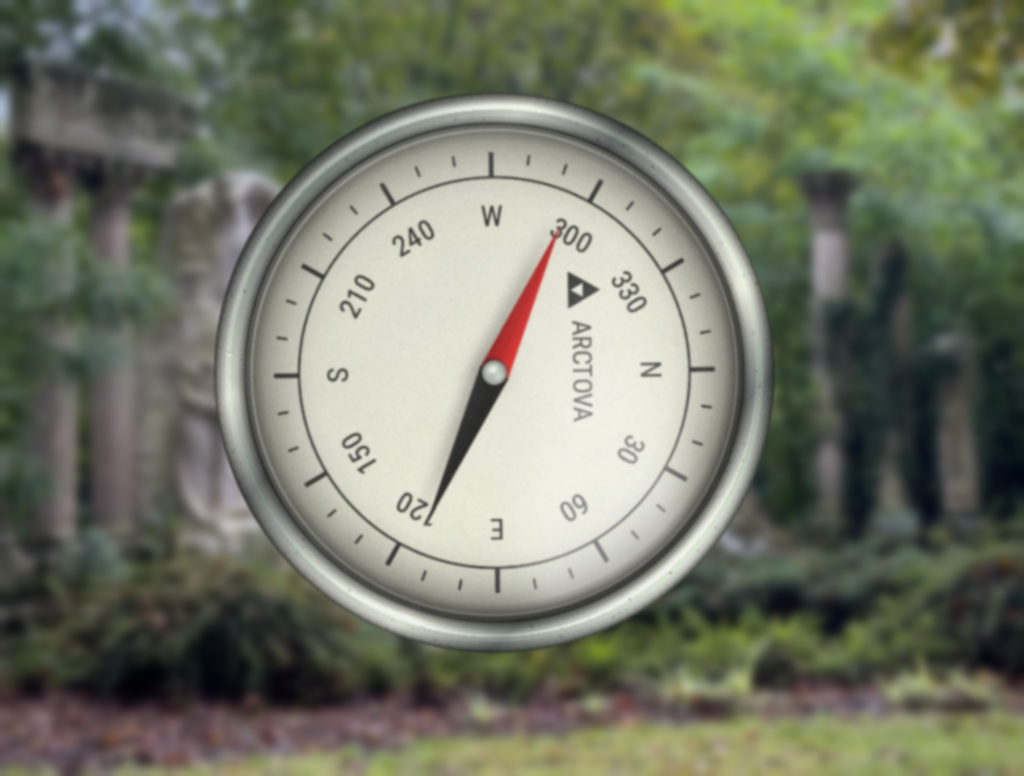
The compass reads 295 °
